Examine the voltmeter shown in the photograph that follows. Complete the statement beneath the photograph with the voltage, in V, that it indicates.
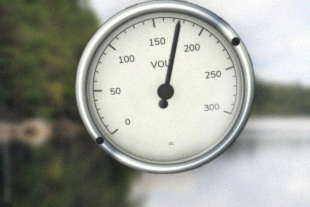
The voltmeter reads 175 V
